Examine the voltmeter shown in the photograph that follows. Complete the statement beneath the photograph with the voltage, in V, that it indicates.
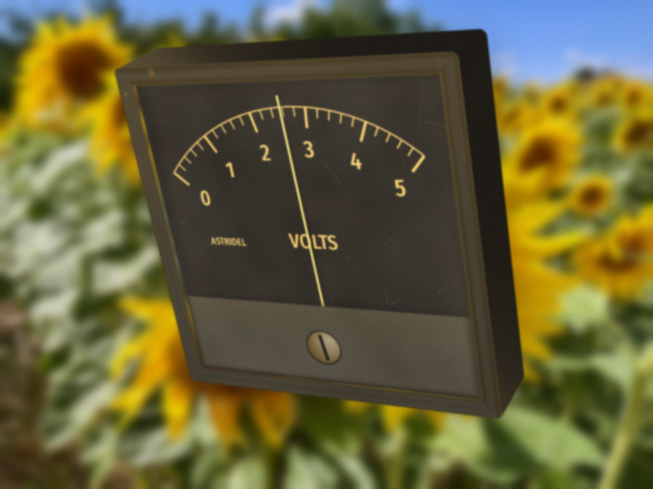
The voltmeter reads 2.6 V
